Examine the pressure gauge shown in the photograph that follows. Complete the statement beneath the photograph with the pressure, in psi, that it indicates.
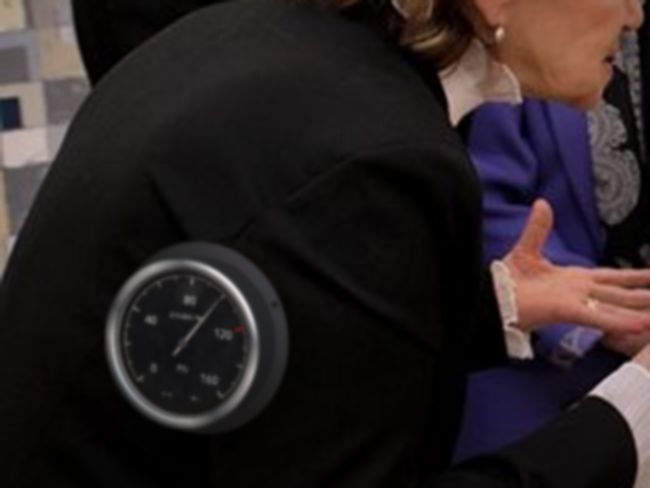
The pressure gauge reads 100 psi
